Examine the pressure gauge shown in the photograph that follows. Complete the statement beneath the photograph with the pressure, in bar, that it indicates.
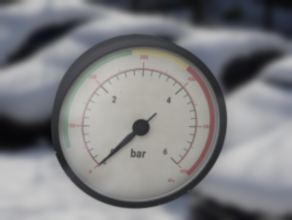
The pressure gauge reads 0 bar
